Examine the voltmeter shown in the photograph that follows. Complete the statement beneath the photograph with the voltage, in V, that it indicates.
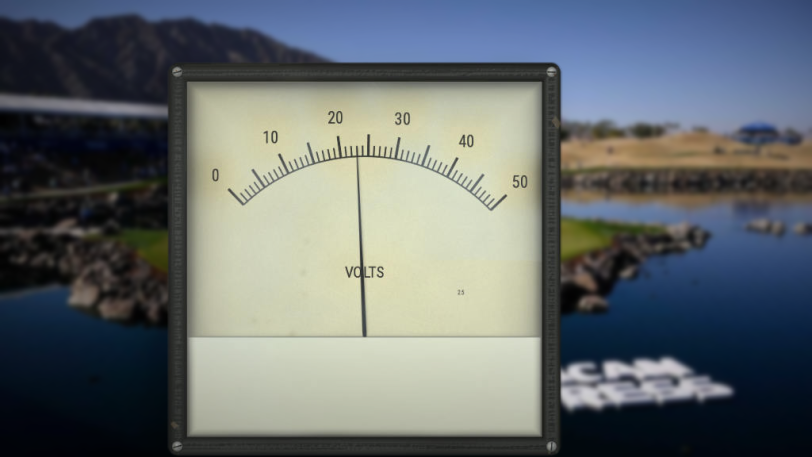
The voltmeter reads 23 V
